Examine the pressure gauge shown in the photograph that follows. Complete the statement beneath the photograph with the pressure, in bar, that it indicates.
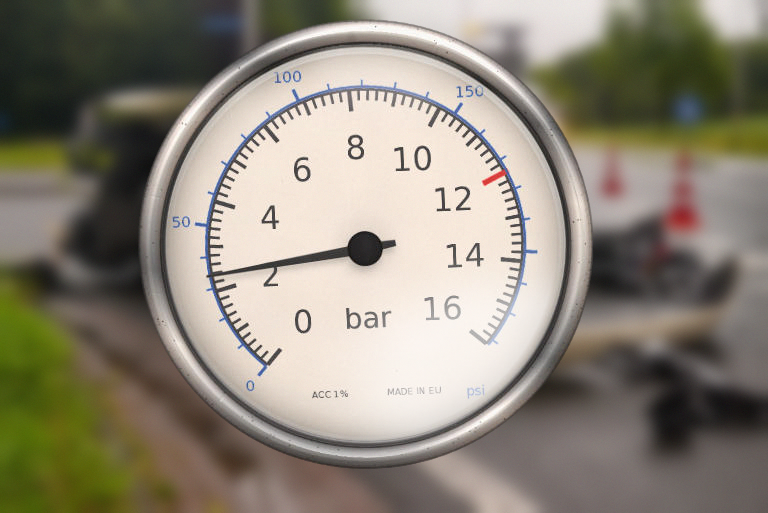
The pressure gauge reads 2.4 bar
